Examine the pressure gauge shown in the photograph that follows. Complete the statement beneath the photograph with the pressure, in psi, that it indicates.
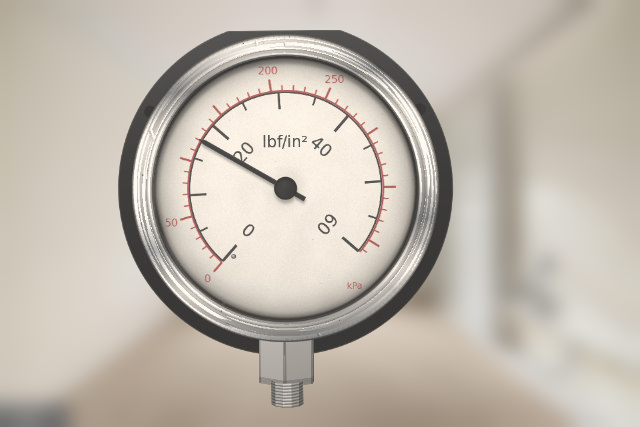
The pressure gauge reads 17.5 psi
